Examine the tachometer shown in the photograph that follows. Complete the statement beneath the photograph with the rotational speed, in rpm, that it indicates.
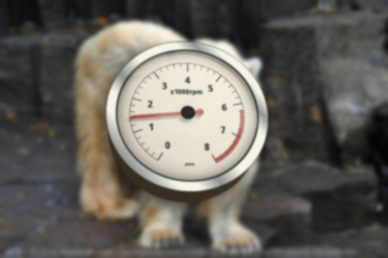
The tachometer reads 1400 rpm
